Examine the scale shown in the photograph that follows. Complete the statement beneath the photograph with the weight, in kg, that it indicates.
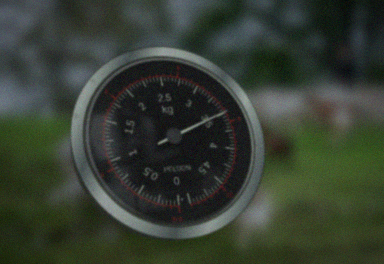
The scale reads 3.5 kg
